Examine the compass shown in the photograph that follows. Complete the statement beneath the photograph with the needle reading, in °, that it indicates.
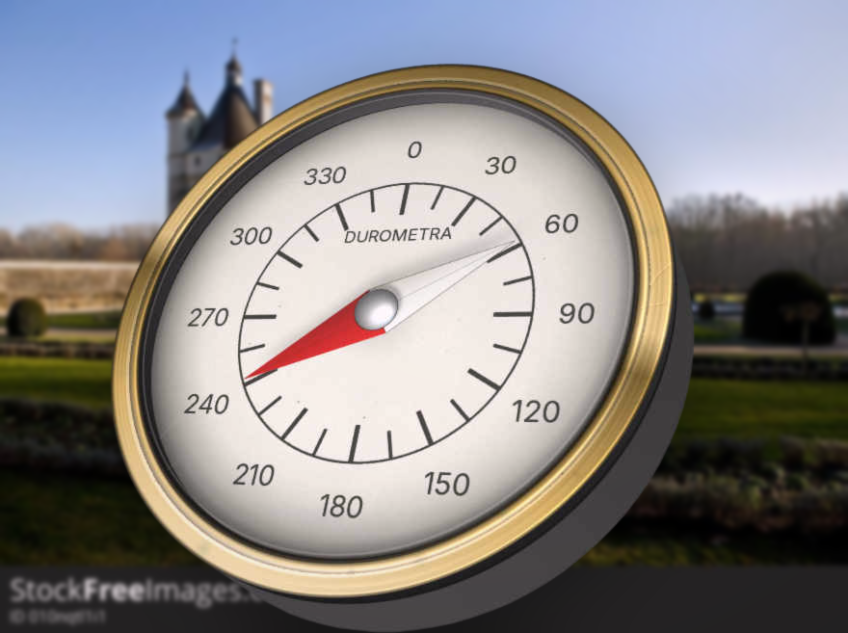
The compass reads 240 °
